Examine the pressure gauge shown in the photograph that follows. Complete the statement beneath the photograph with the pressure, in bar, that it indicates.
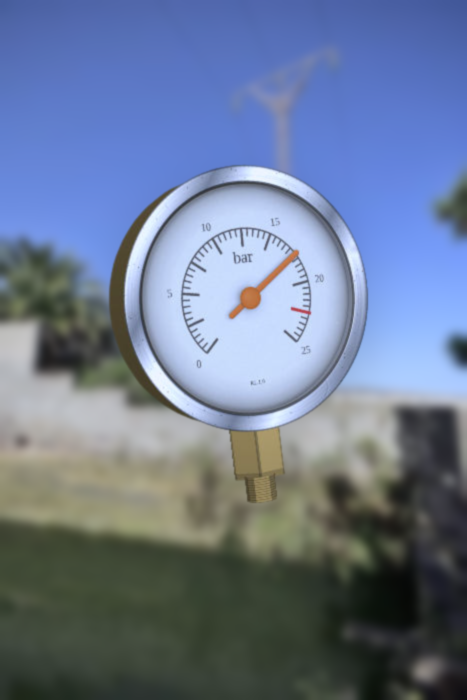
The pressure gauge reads 17.5 bar
